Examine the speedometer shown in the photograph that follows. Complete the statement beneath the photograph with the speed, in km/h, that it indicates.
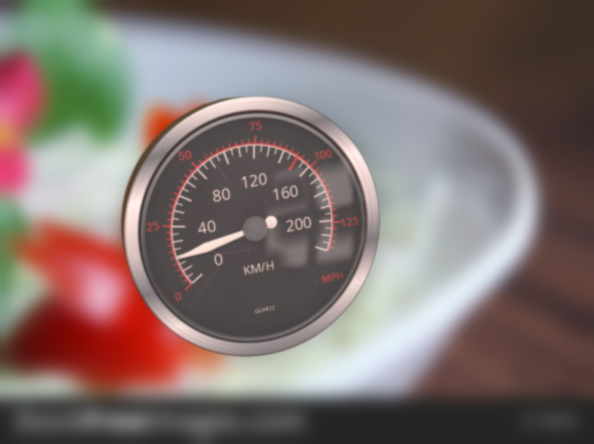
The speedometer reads 20 km/h
